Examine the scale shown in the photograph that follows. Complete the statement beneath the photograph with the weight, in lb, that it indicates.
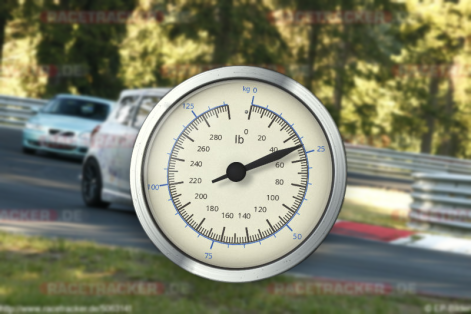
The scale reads 50 lb
